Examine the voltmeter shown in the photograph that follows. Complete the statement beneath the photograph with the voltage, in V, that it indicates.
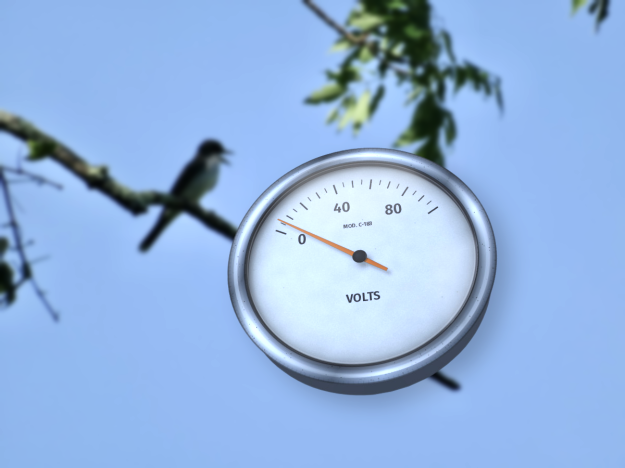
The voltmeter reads 5 V
